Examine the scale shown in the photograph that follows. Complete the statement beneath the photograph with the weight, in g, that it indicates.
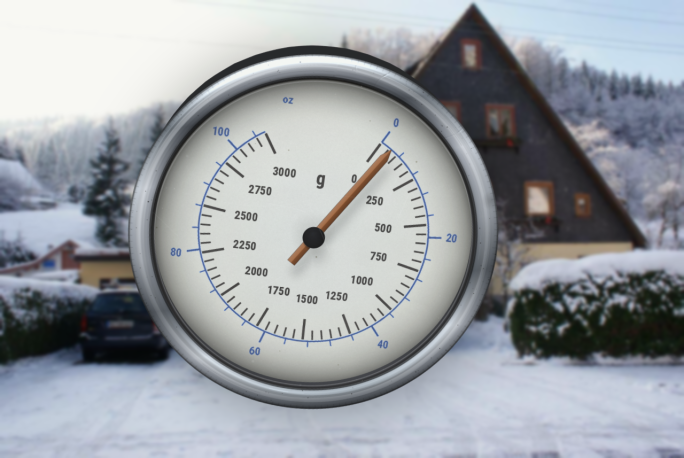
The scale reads 50 g
